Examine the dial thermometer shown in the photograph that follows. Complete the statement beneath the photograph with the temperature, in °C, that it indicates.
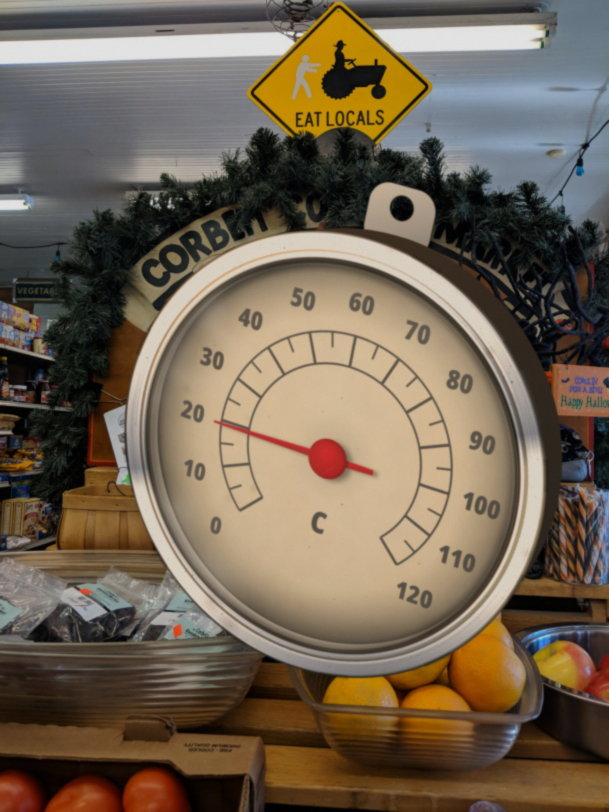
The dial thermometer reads 20 °C
